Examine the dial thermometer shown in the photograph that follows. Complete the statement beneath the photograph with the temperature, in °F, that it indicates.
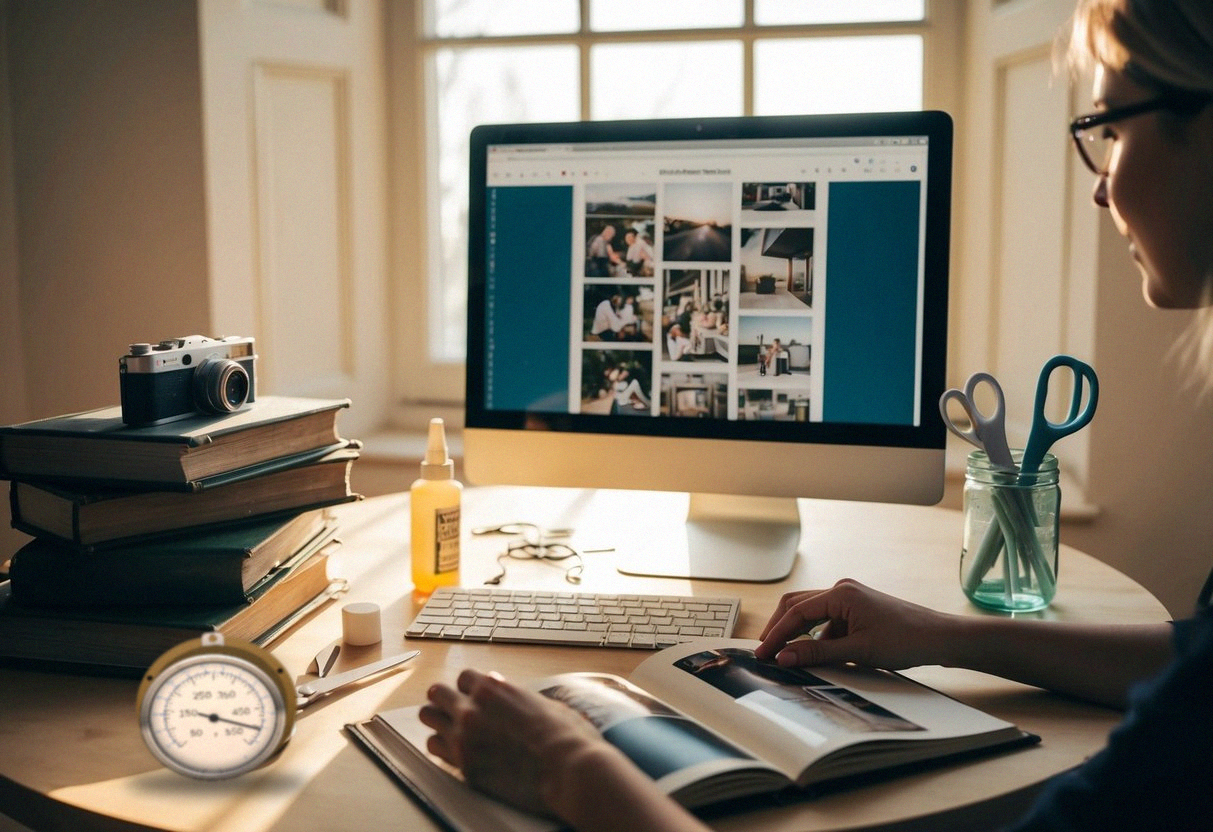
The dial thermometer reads 500 °F
